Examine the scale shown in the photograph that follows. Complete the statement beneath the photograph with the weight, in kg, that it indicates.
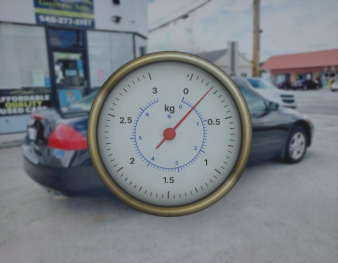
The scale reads 0.2 kg
